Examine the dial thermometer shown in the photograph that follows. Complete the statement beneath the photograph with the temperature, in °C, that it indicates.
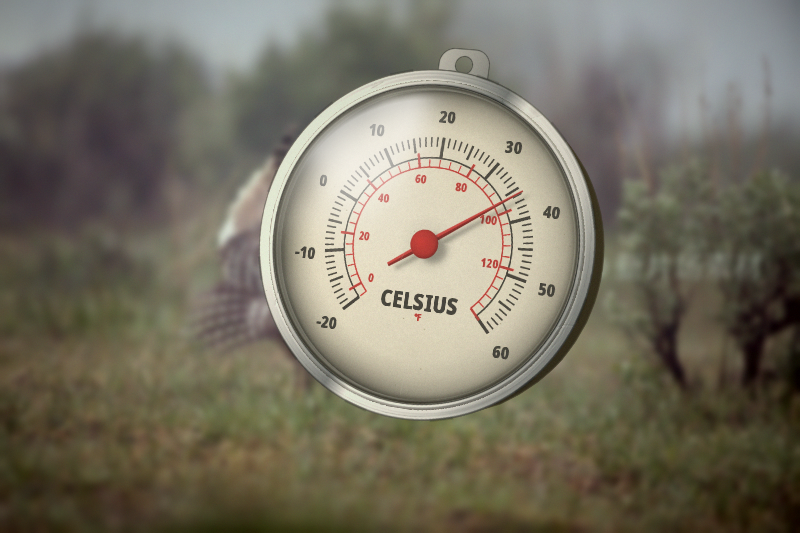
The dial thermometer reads 36 °C
